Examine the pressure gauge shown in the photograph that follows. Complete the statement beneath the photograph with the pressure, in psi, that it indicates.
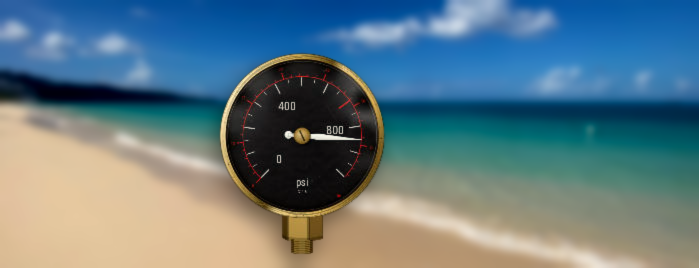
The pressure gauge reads 850 psi
